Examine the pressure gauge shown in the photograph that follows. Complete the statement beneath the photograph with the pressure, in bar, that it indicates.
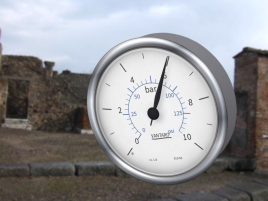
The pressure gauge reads 6 bar
